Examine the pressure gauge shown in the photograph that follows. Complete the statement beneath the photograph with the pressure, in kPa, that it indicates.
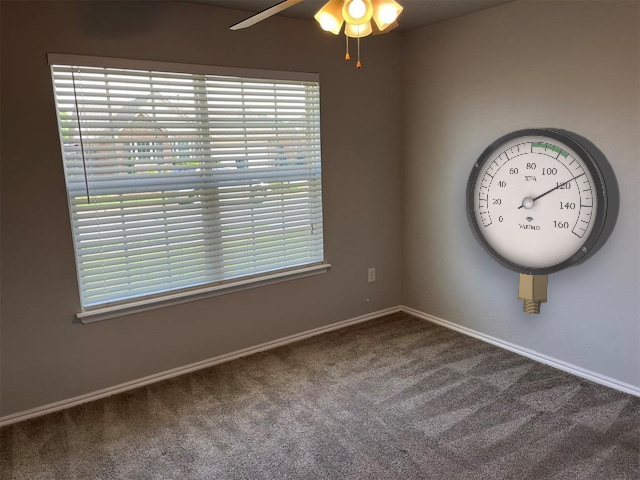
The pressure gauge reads 120 kPa
